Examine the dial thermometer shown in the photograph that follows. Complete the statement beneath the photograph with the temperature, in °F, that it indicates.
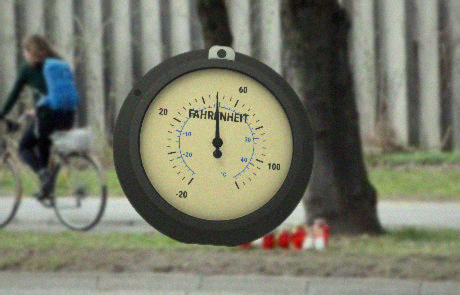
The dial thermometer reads 48 °F
